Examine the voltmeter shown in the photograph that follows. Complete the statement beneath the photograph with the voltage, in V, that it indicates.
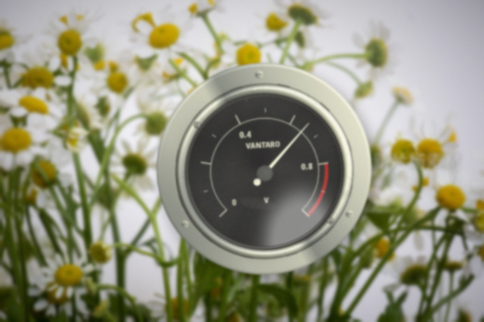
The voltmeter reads 0.65 V
